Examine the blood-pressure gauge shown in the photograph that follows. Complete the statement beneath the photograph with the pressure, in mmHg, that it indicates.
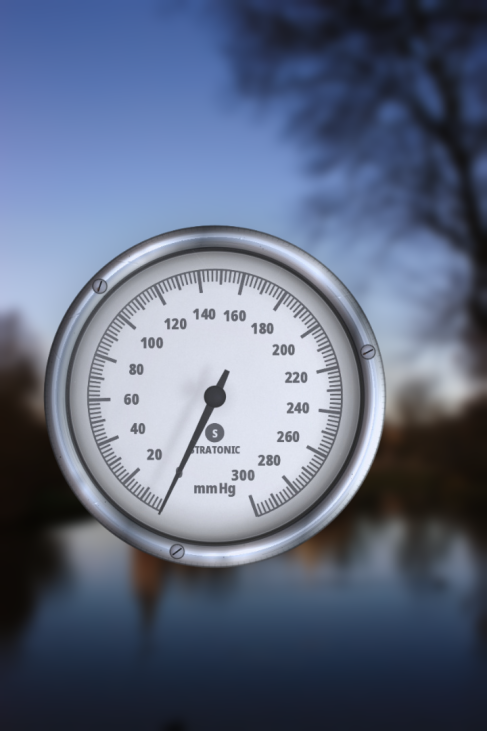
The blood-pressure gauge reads 0 mmHg
